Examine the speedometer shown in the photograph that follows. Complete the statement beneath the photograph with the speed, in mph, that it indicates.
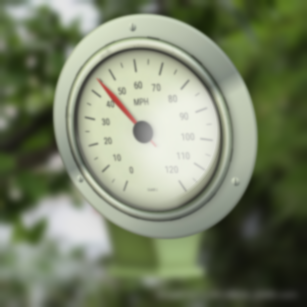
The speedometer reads 45 mph
